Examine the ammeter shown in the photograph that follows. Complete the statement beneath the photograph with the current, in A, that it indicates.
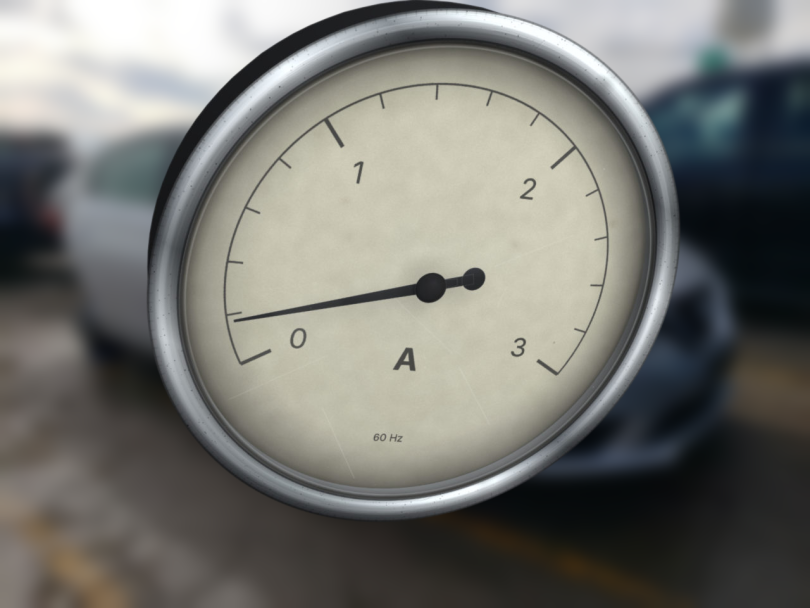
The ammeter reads 0.2 A
